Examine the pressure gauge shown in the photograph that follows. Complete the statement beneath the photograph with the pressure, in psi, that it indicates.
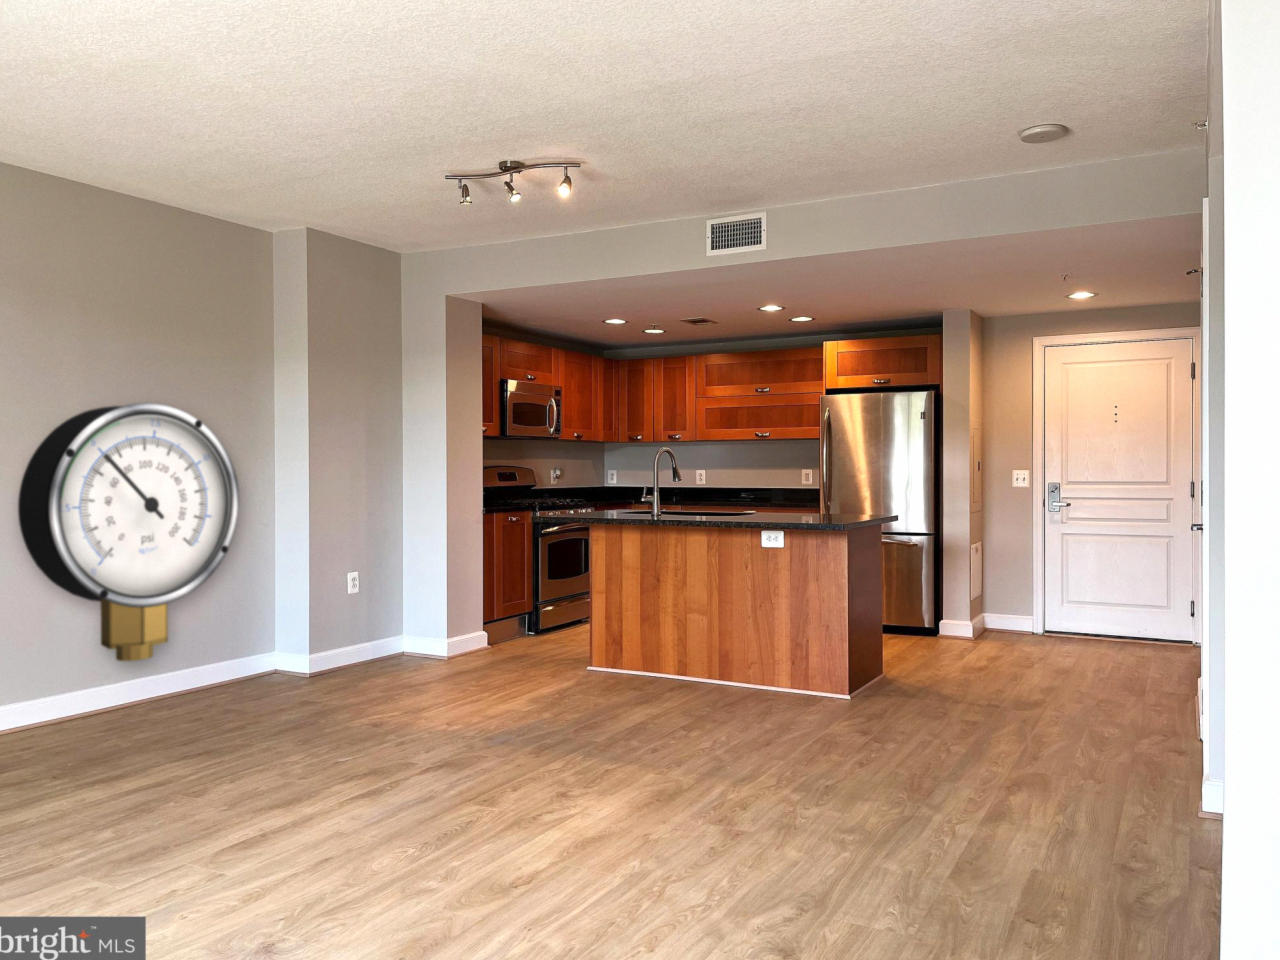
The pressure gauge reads 70 psi
